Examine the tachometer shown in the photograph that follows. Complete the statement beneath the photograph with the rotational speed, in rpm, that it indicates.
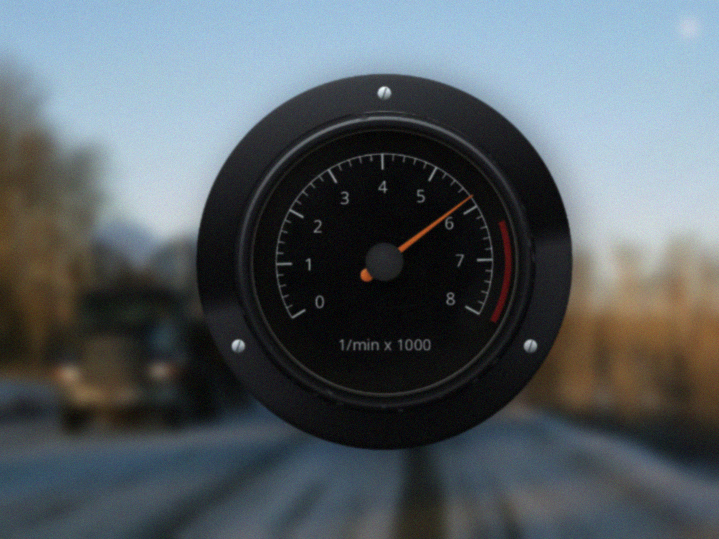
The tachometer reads 5800 rpm
